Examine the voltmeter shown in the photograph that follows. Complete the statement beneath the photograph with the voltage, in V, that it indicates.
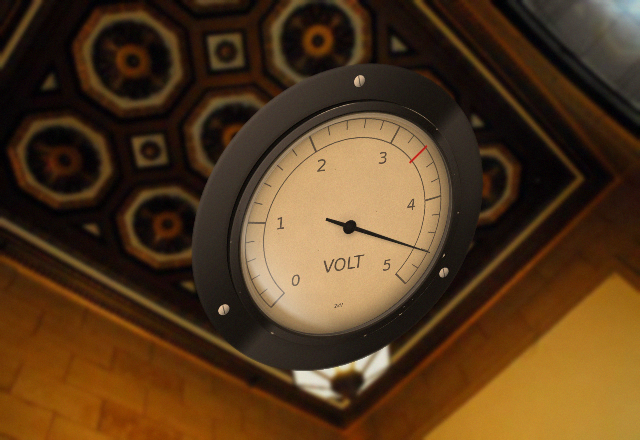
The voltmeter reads 4.6 V
